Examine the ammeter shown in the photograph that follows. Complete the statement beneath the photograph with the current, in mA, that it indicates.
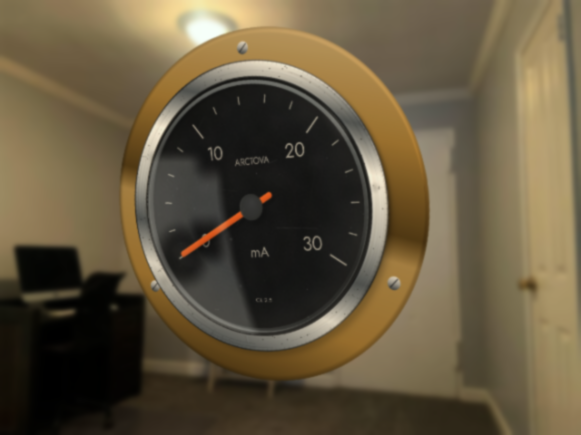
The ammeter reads 0 mA
